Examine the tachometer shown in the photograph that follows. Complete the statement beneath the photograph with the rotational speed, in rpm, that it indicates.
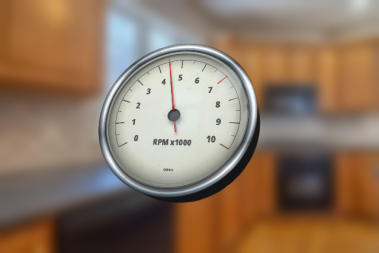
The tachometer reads 4500 rpm
